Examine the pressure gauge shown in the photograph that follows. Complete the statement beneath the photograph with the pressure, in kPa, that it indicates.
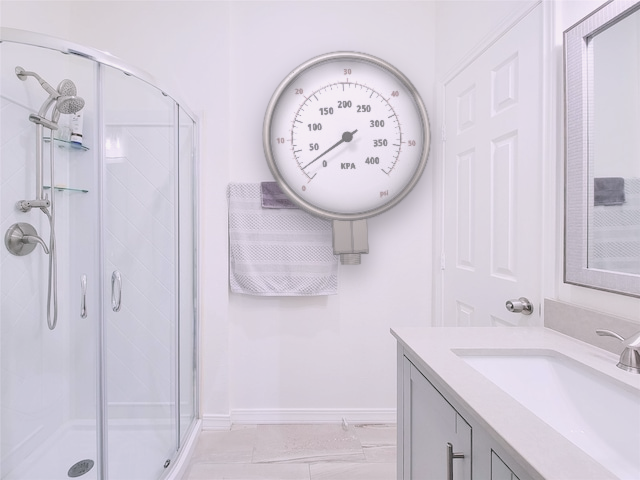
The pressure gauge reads 20 kPa
